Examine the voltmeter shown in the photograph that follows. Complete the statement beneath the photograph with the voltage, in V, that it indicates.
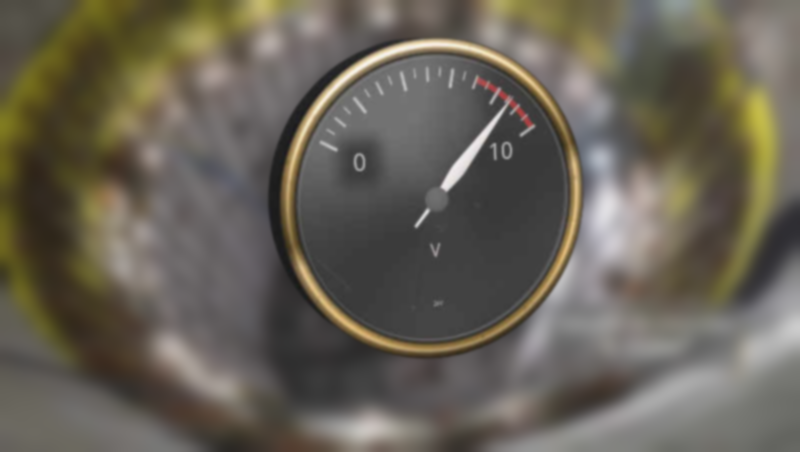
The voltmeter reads 8.5 V
